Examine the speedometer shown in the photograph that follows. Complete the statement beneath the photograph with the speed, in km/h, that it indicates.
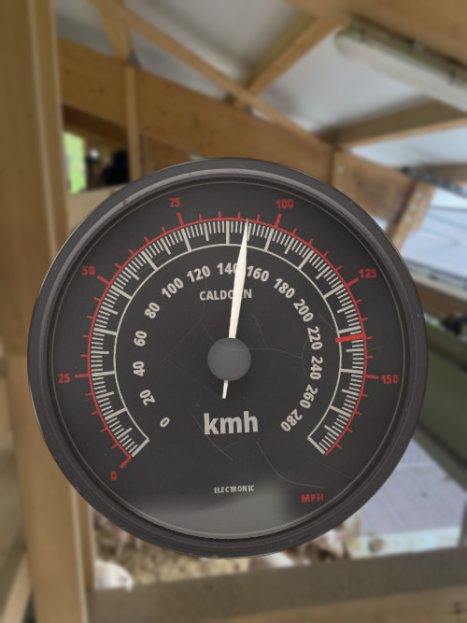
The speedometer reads 148 km/h
